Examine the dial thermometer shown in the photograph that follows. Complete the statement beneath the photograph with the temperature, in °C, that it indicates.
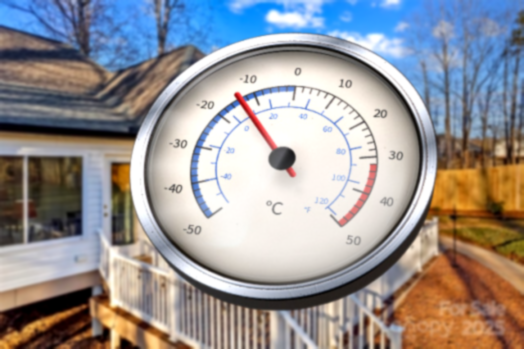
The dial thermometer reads -14 °C
